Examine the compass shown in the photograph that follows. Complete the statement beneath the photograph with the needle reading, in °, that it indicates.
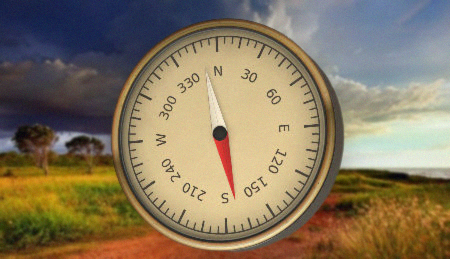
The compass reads 170 °
